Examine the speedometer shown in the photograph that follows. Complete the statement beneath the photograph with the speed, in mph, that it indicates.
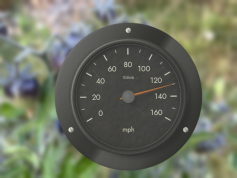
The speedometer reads 130 mph
